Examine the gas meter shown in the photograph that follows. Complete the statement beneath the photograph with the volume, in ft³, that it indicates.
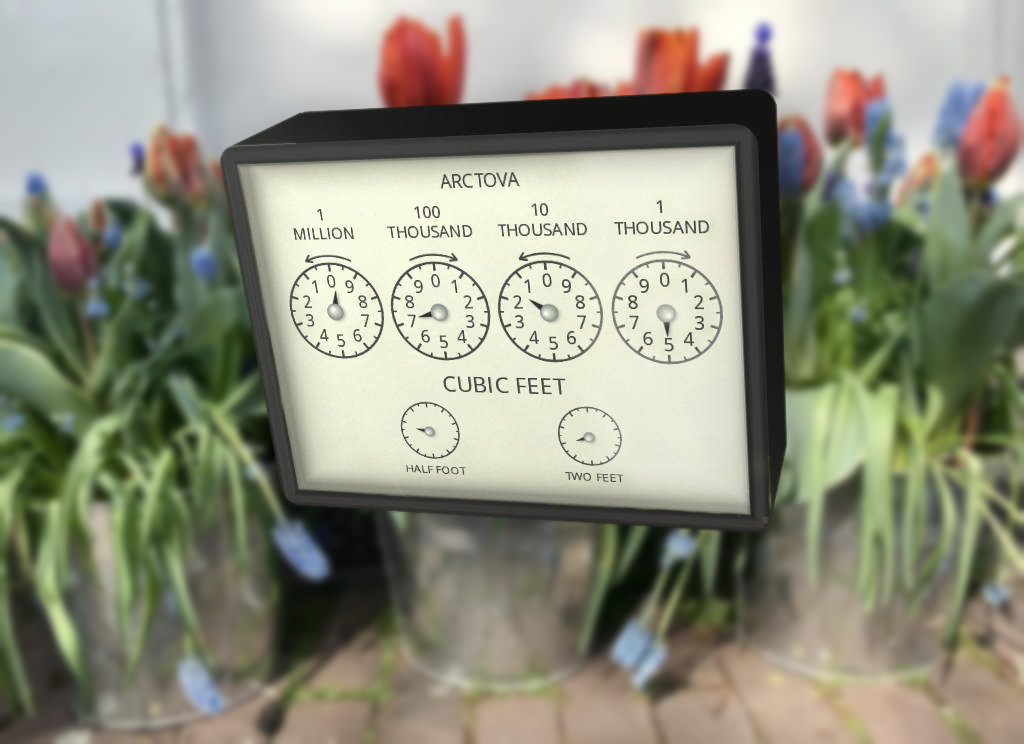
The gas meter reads 971500 ft³
